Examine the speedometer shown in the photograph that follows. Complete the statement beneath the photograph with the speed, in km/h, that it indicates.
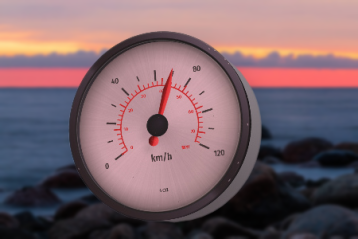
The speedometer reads 70 km/h
